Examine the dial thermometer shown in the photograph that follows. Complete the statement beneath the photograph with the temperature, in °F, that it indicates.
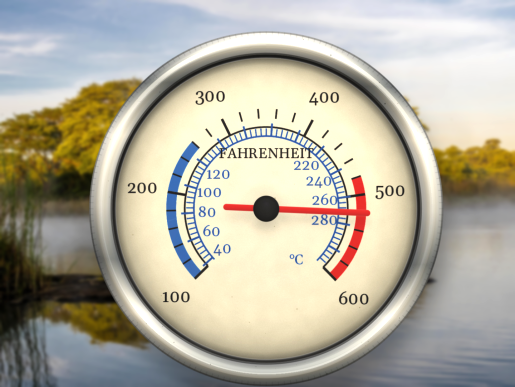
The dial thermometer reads 520 °F
